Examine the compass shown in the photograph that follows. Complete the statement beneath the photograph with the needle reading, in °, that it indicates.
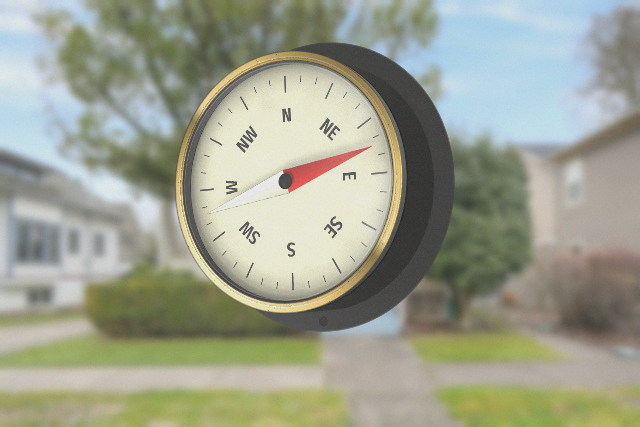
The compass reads 75 °
